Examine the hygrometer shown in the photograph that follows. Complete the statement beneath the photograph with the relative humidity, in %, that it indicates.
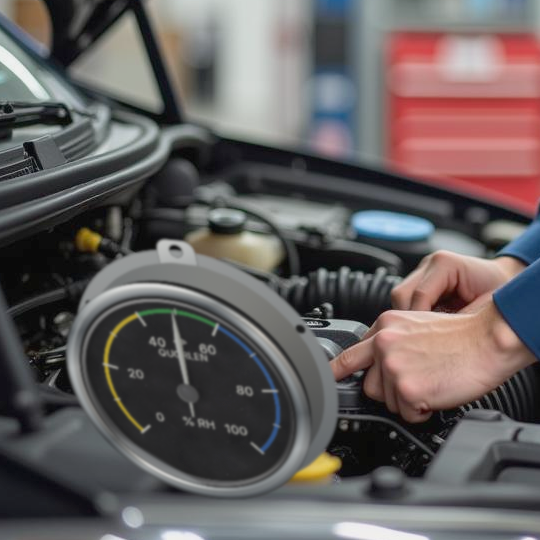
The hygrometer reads 50 %
